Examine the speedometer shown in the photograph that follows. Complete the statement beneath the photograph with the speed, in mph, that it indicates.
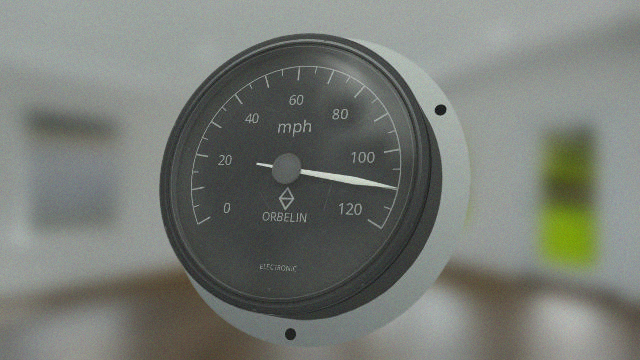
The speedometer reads 110 mph
